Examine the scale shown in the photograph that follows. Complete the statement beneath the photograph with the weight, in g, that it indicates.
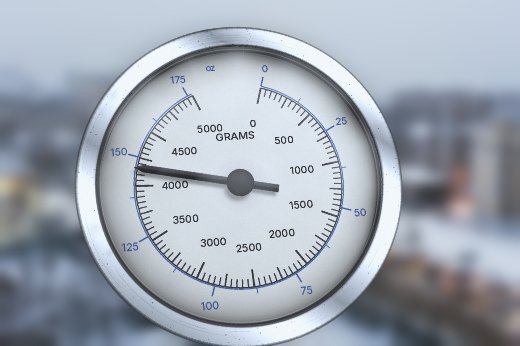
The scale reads 4150 g
